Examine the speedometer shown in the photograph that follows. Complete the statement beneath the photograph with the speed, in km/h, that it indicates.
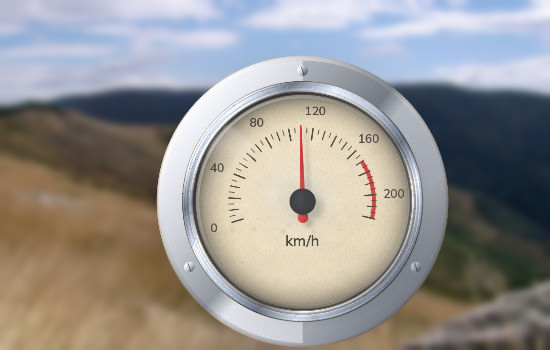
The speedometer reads 110 km/h
